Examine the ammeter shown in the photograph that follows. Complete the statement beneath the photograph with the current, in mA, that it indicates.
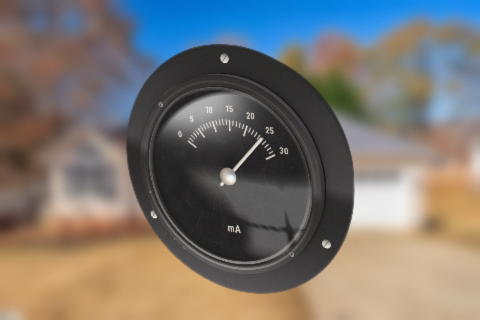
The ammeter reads 25 mA
